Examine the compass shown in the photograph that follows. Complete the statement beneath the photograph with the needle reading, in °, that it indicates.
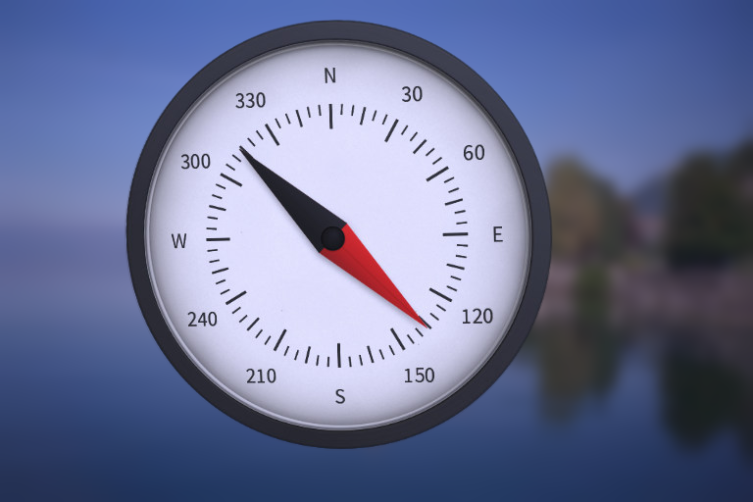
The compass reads 135 °
